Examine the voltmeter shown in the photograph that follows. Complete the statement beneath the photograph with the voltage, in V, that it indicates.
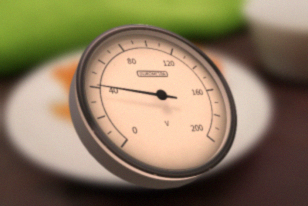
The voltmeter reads 40 V
